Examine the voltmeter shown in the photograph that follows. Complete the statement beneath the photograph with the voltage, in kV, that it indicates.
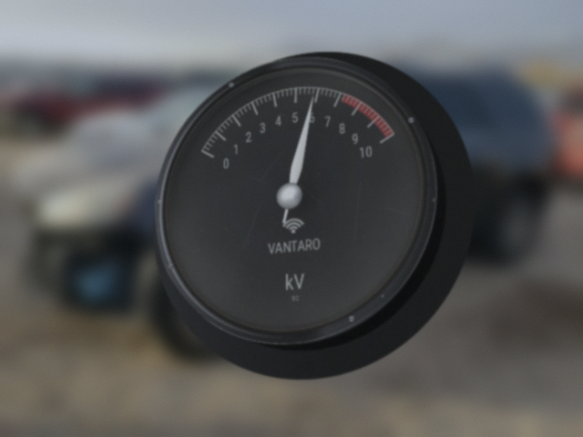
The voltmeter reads 6 kV
